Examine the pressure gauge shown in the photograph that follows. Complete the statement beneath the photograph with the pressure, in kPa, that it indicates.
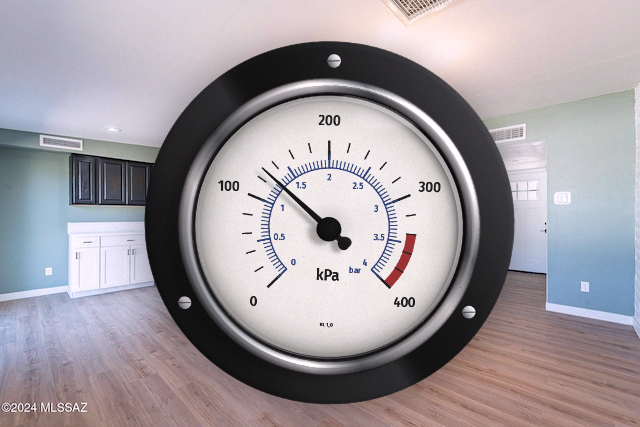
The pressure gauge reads 130 kPa
